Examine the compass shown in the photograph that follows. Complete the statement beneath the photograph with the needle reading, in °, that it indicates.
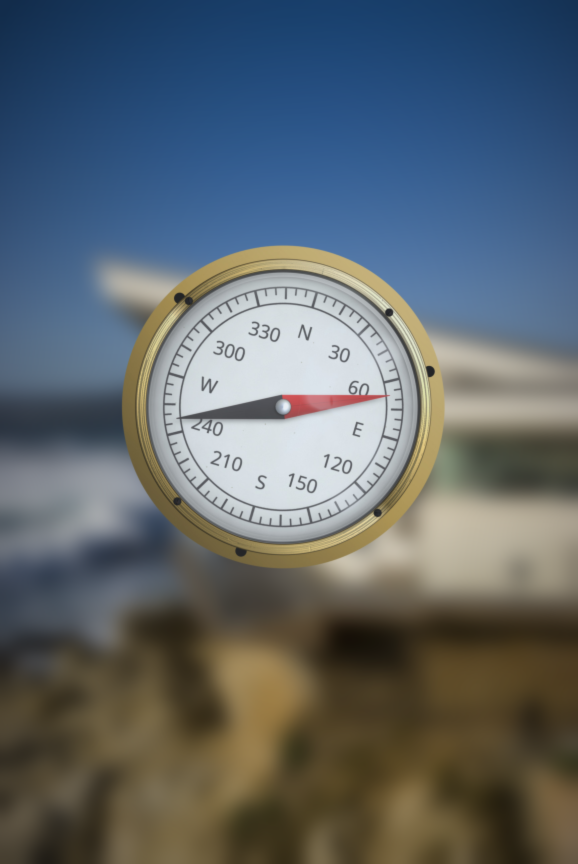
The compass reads 67.5 °
